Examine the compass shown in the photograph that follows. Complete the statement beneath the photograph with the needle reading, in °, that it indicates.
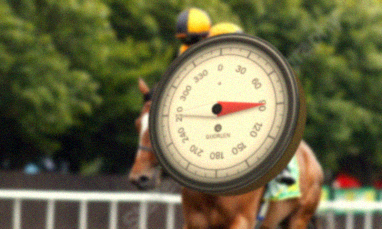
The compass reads 90 °
